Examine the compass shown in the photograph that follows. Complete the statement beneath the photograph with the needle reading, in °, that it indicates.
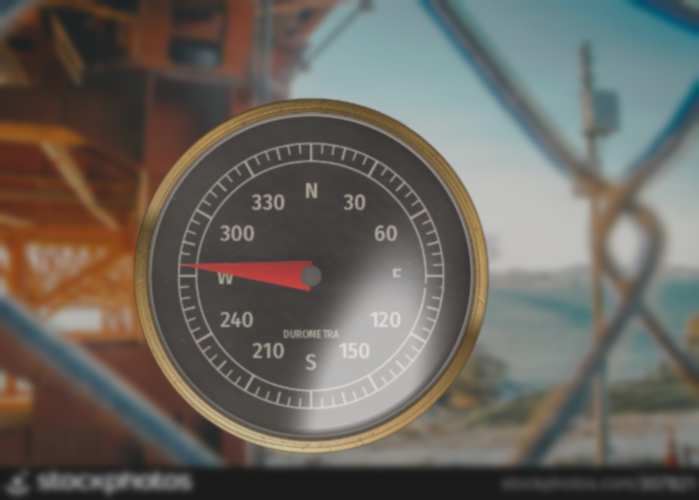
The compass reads 275 °
